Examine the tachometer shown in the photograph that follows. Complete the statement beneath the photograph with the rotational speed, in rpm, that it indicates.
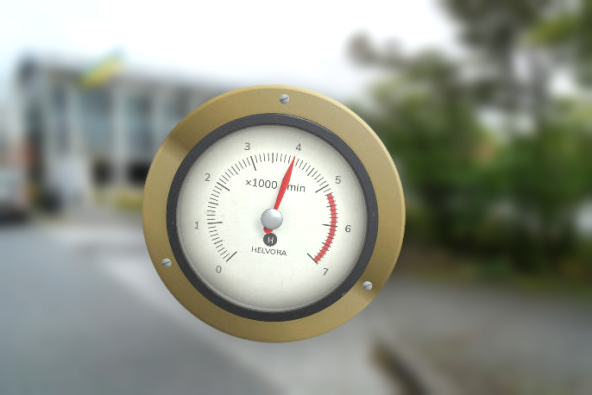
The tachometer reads 4000 rpm
